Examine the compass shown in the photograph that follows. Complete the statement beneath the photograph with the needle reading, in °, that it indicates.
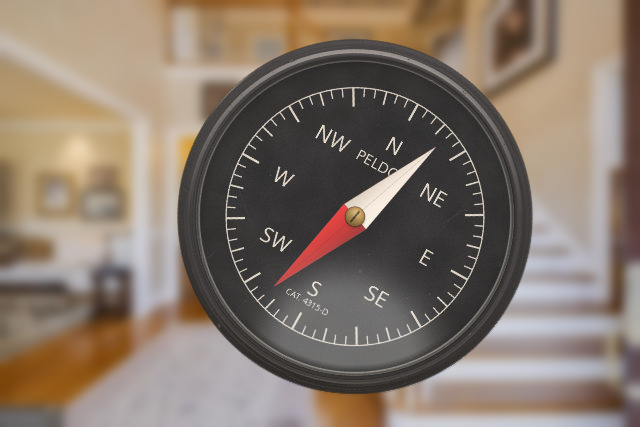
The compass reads 200 °
